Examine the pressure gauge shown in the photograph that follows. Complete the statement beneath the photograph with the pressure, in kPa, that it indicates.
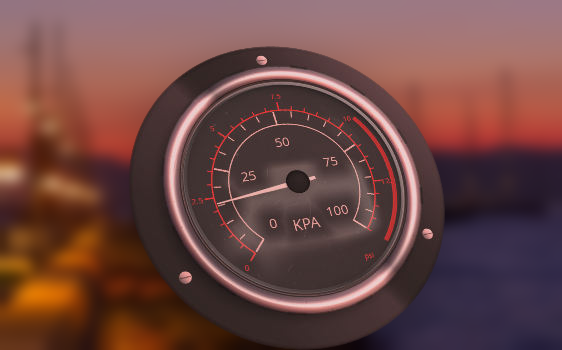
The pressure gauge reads 15 kPa
